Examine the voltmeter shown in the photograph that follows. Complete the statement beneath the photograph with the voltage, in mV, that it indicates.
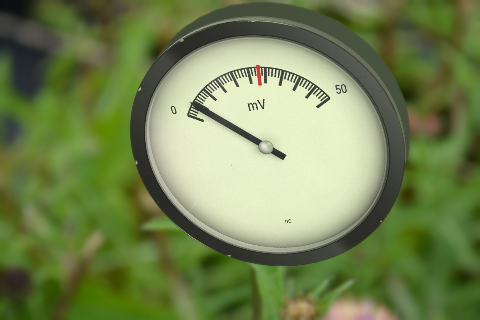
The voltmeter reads 5 mV
